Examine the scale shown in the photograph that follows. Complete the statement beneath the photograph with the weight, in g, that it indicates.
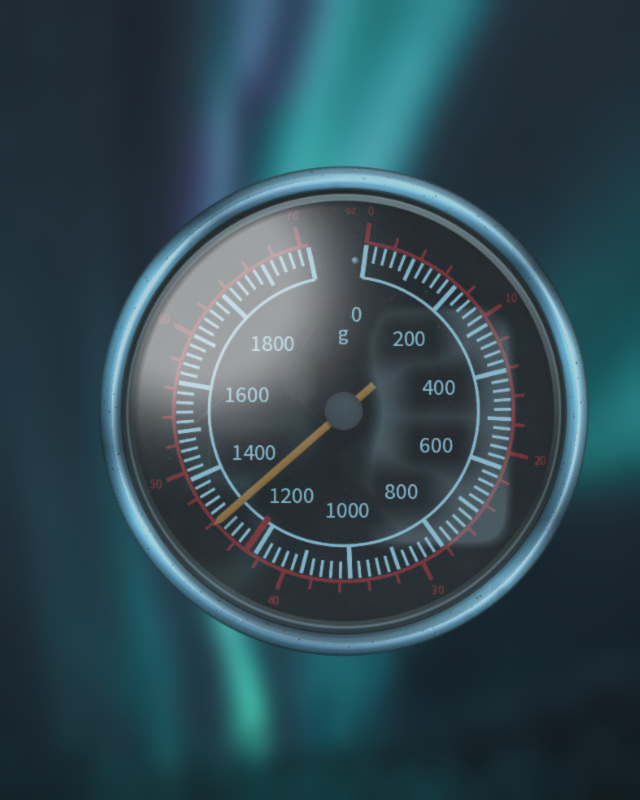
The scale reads 1300 g
